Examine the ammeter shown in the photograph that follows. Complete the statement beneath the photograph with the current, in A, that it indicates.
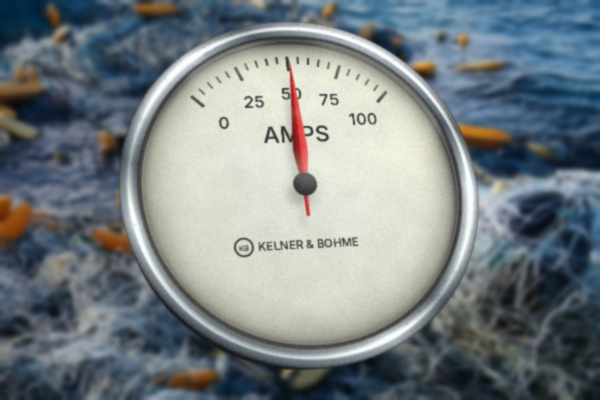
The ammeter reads 50 A
